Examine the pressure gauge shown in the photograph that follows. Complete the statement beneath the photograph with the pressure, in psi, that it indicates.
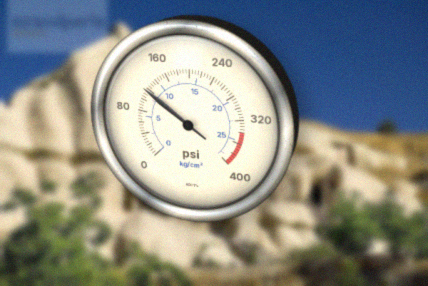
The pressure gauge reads 120 psi
